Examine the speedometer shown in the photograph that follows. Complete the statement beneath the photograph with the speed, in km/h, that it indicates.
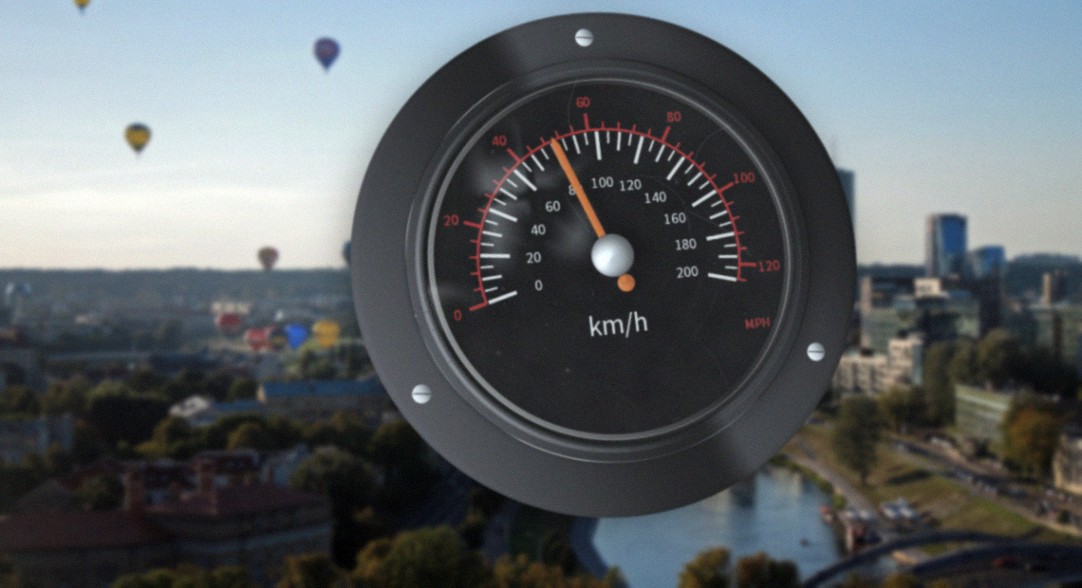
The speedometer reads 80 km/h
